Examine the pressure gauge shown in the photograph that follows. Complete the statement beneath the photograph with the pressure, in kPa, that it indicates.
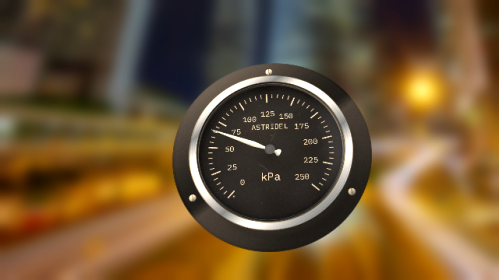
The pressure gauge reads 65 kPa
